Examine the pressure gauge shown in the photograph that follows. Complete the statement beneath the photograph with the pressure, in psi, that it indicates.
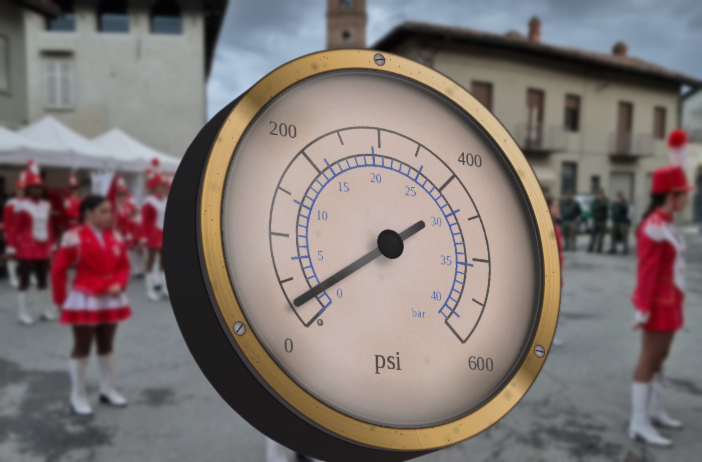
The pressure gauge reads 25 psi
